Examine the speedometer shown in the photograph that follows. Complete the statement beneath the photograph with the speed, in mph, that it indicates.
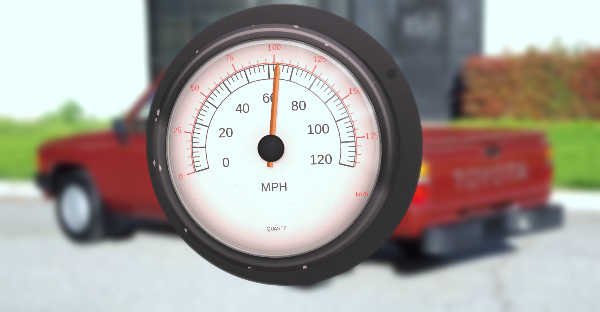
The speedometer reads 64 mph
